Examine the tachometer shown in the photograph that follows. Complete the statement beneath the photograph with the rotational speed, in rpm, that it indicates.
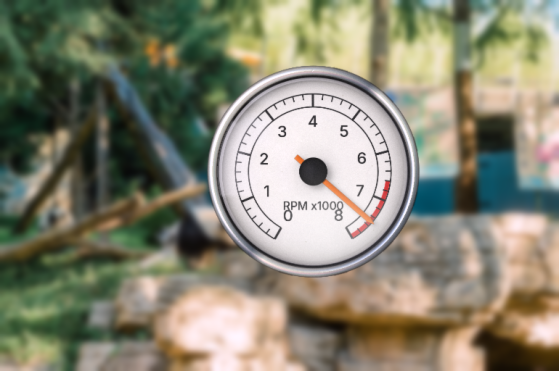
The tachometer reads 7500 rpm
